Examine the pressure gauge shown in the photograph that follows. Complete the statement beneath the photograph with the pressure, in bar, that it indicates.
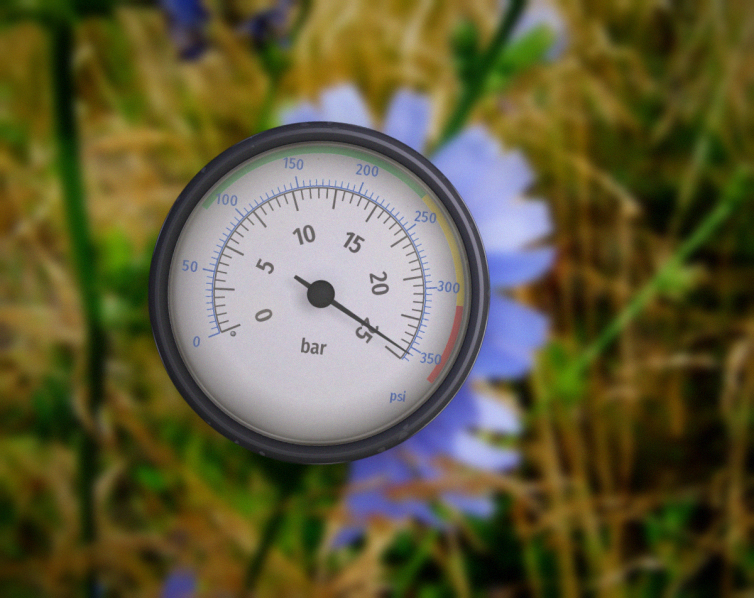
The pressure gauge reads 24.5 bar
